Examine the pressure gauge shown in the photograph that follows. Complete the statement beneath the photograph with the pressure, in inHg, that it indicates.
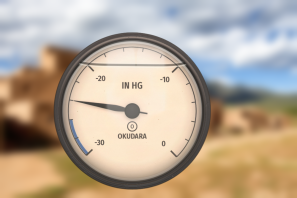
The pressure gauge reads -24 inHg
